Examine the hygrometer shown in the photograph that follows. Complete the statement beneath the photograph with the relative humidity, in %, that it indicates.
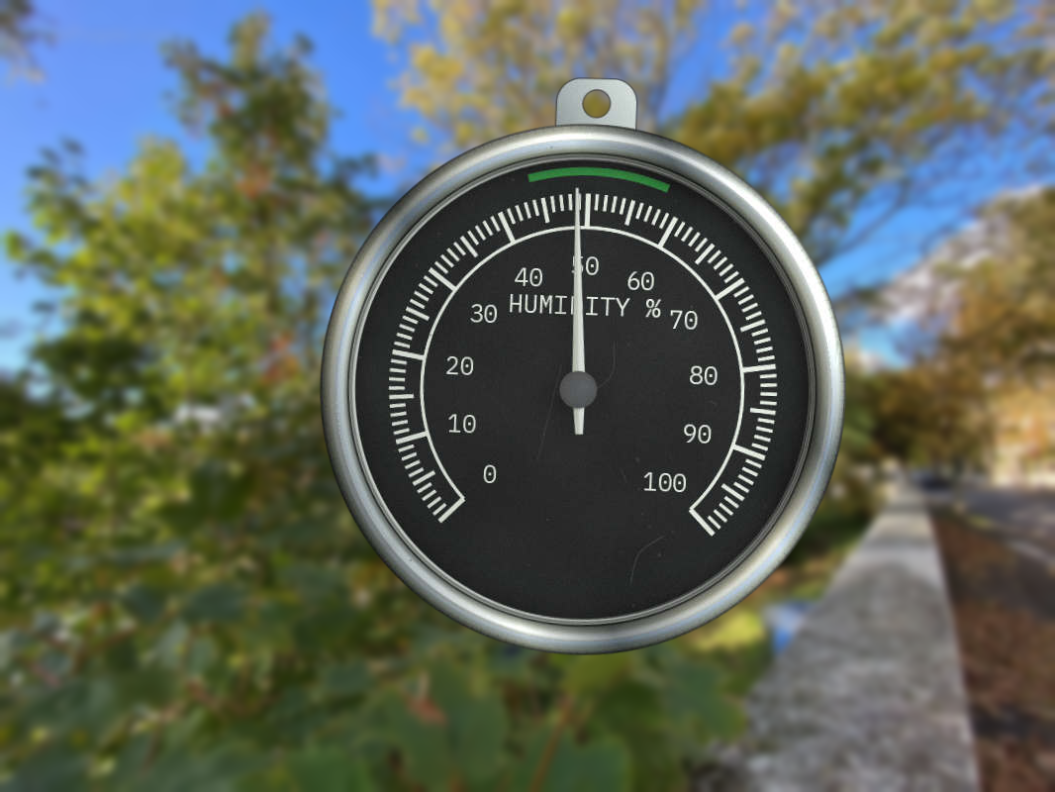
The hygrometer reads 49 %
